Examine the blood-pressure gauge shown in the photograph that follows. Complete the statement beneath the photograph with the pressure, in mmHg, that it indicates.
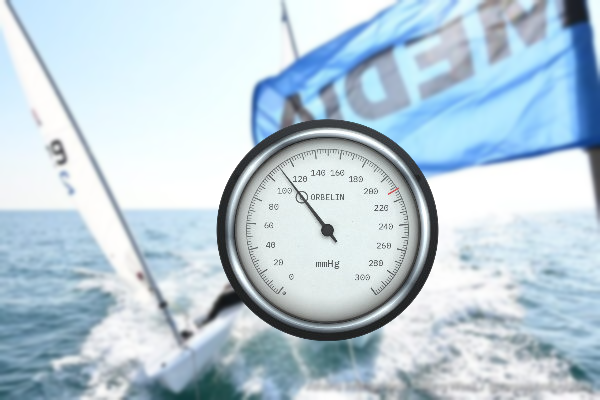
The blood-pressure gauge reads 110 mmHg
